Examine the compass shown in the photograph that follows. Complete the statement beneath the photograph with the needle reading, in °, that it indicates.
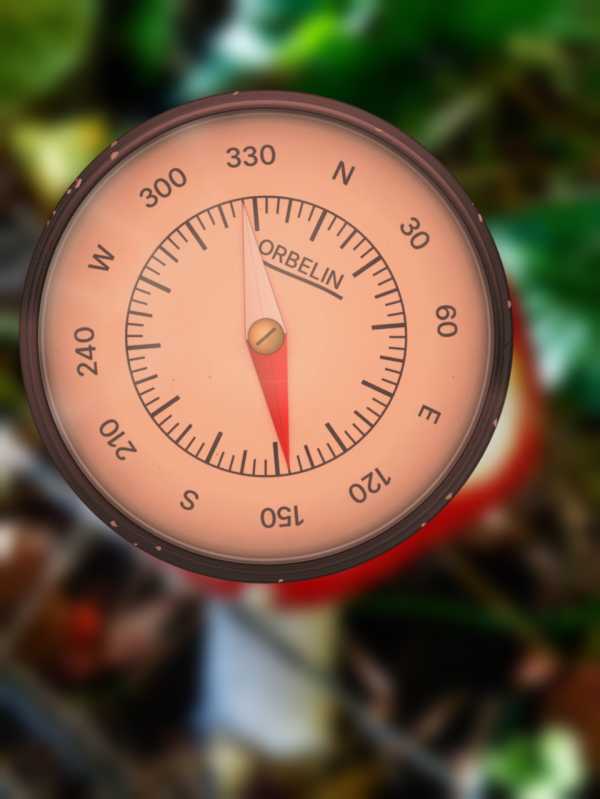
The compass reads 145 °
